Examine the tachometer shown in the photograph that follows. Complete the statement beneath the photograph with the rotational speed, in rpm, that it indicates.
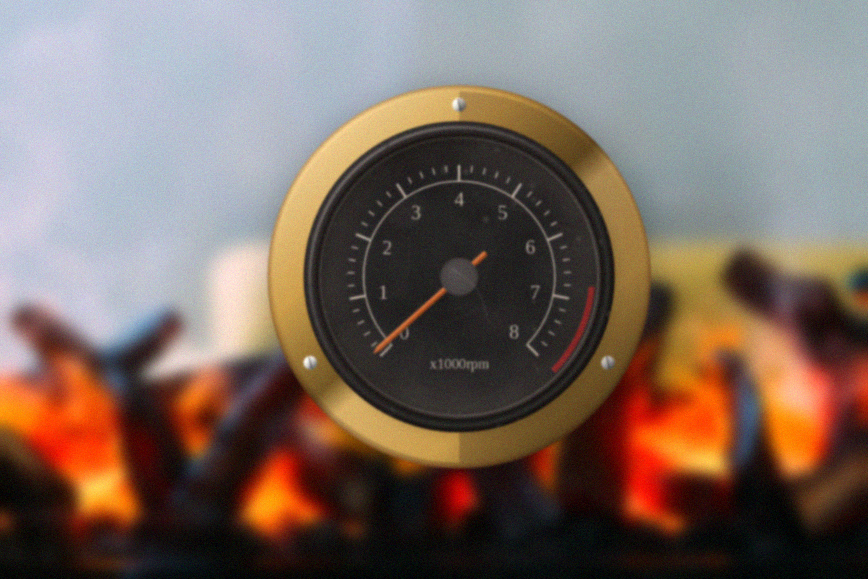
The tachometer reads 100 rpm
